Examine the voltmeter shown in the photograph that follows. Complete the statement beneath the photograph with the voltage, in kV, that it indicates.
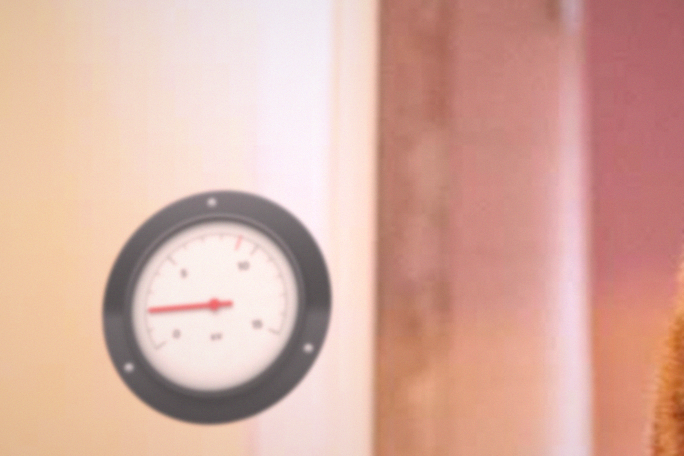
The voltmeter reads 2 kV
